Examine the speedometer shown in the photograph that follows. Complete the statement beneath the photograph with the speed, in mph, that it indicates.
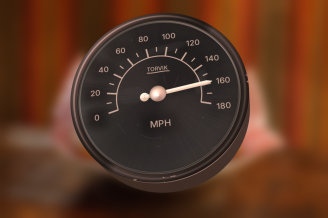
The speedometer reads 160 mph
